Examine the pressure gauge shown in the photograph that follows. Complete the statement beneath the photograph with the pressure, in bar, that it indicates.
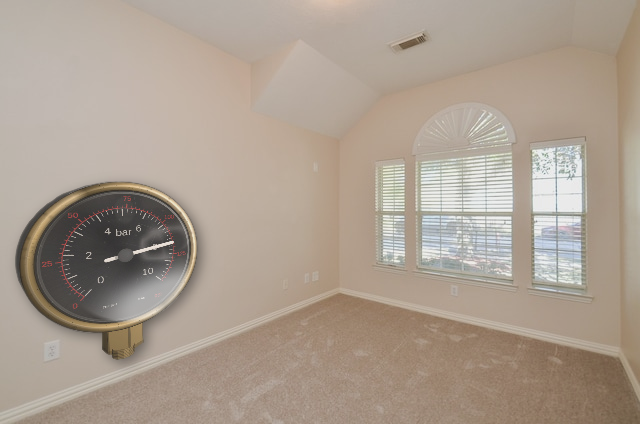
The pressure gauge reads 8 bar
